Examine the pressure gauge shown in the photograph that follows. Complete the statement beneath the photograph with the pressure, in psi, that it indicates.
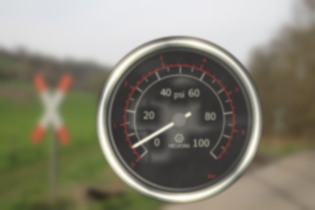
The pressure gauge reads 5 psi
